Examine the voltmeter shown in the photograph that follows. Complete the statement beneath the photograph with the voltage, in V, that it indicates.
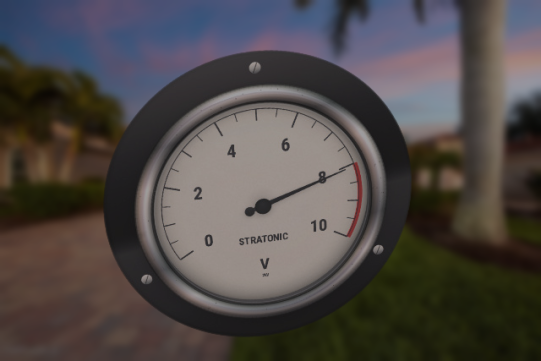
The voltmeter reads 8 V
